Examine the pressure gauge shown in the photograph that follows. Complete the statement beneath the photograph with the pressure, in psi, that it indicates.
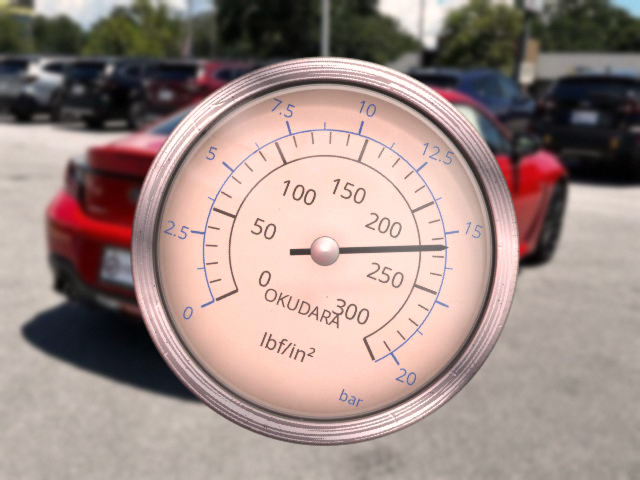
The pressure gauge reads 225 psi
